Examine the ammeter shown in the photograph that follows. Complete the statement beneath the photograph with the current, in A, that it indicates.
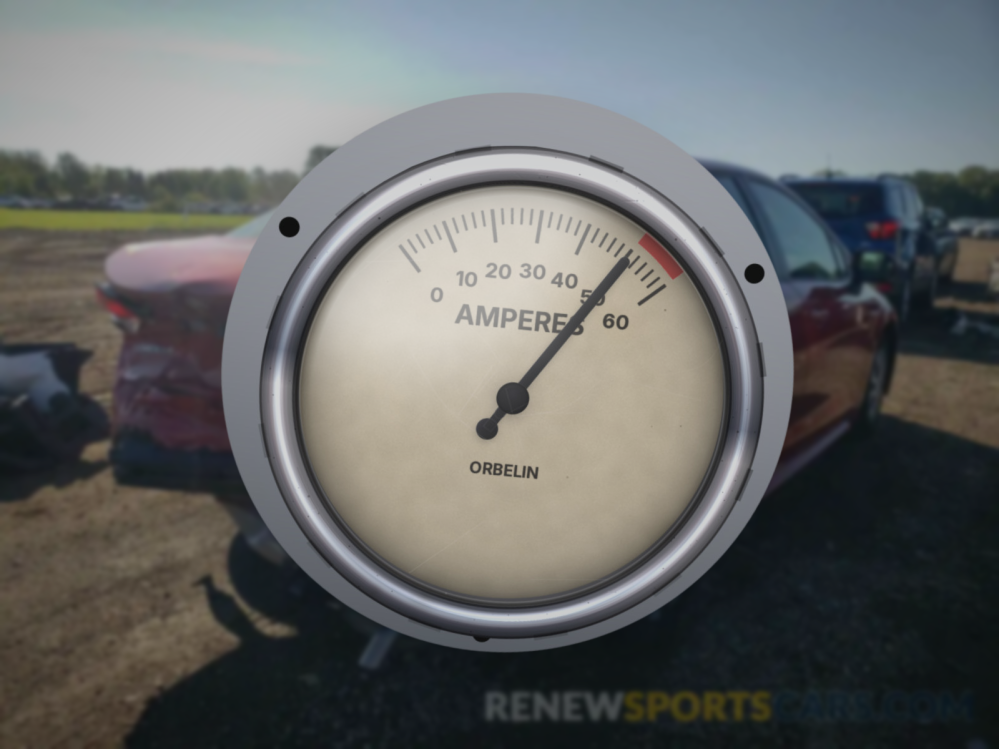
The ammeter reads 50 A
